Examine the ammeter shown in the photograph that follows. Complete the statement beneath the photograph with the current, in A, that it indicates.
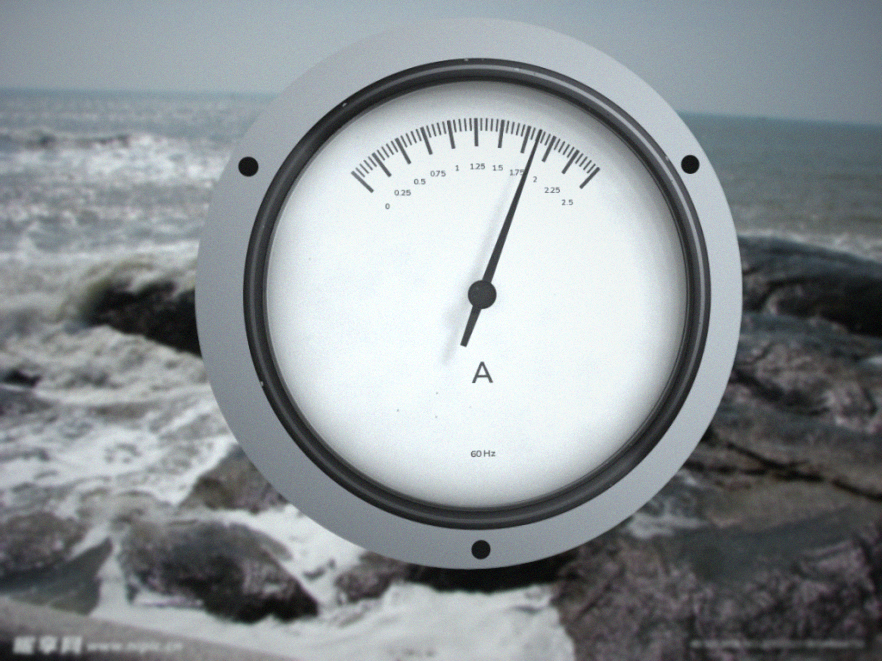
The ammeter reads 1.85 A
